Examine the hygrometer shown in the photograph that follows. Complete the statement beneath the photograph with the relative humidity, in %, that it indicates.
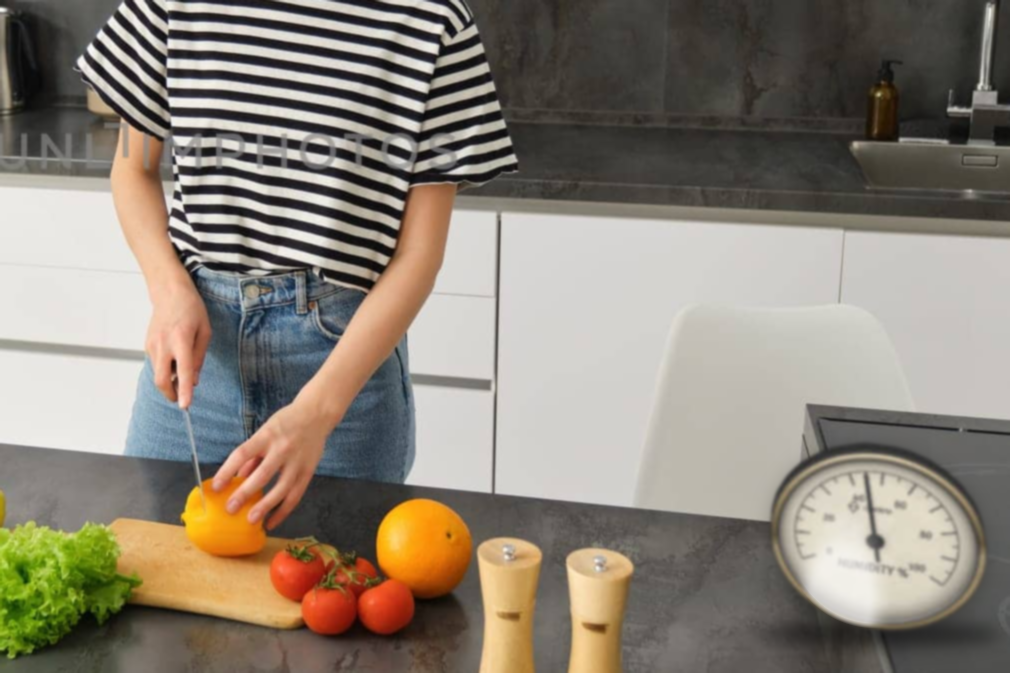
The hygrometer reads 45 %
